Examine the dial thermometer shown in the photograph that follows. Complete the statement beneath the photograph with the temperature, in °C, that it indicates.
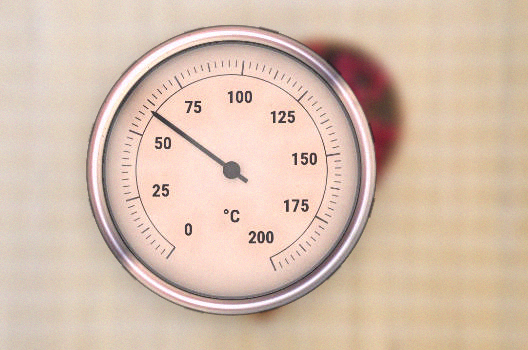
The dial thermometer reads 60 °C
